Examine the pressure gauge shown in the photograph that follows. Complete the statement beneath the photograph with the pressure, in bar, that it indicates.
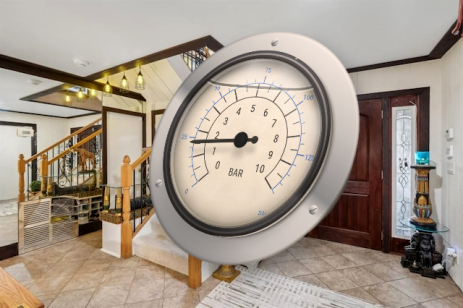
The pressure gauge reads 1.5 bar
